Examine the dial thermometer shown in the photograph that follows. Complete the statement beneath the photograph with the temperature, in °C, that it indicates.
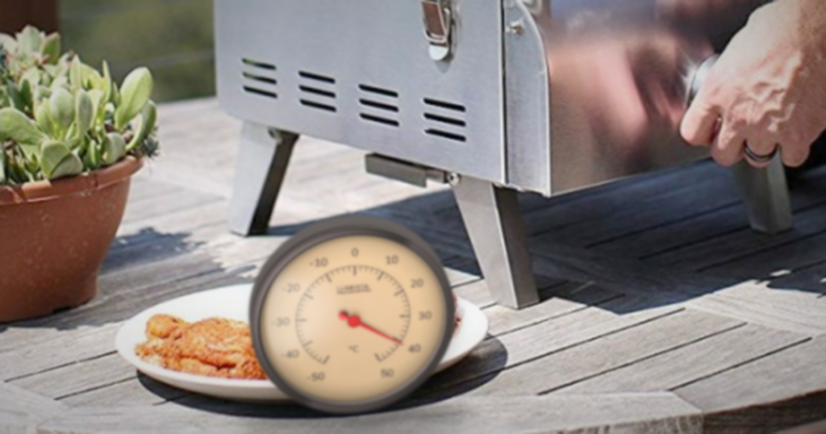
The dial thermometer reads 40 °C
